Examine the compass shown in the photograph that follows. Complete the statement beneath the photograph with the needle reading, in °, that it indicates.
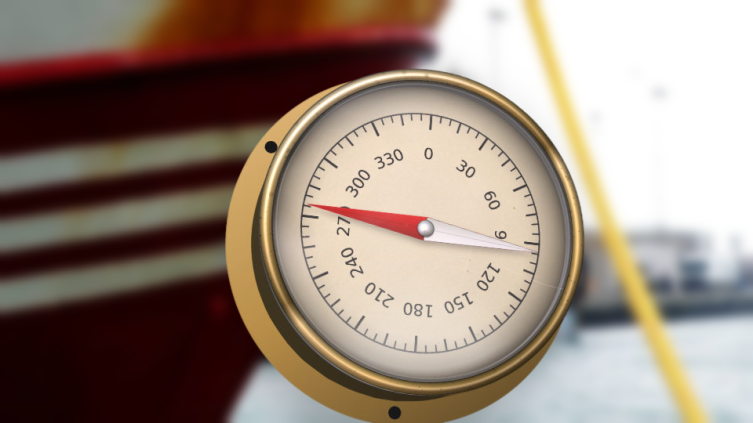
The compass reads 275 °
